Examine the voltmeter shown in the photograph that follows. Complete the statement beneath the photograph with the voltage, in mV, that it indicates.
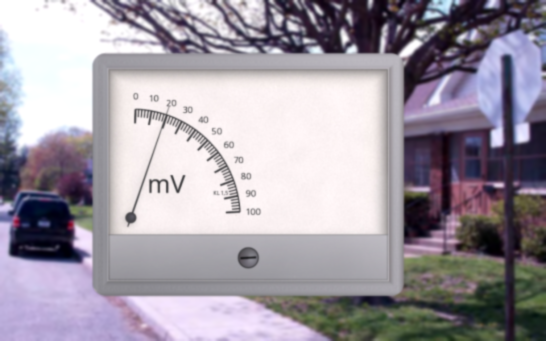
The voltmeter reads 20 mV
